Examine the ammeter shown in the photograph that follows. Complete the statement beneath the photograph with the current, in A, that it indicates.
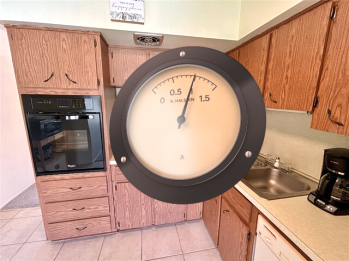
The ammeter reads 1 A
